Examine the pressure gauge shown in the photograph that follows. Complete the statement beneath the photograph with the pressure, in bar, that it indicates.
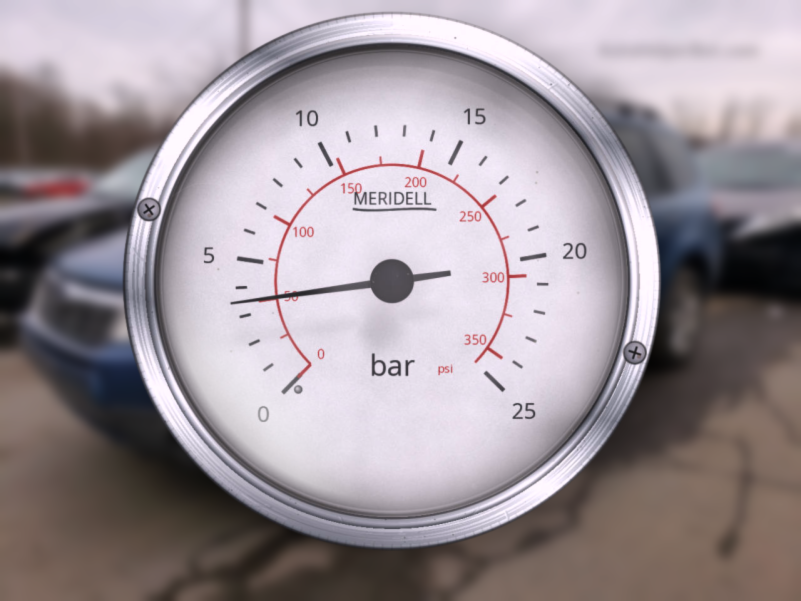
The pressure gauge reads 3.5 bar
